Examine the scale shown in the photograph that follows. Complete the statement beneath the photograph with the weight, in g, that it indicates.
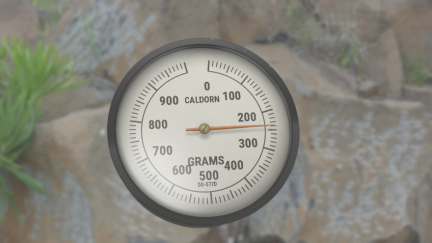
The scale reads 240 g
